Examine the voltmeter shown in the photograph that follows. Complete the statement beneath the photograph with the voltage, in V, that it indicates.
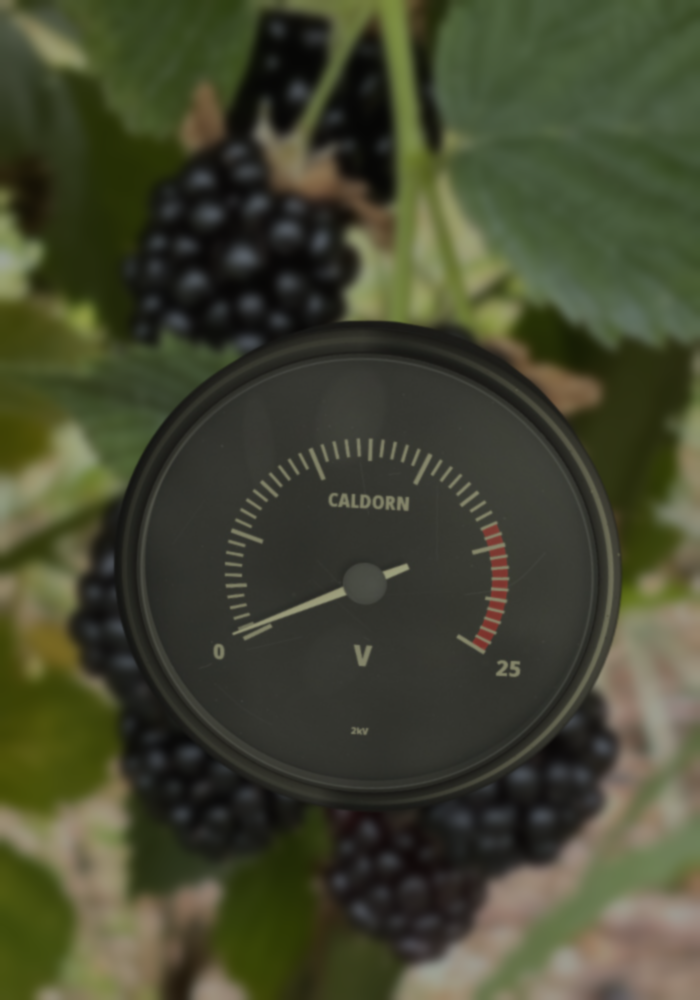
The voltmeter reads 0.5 V
